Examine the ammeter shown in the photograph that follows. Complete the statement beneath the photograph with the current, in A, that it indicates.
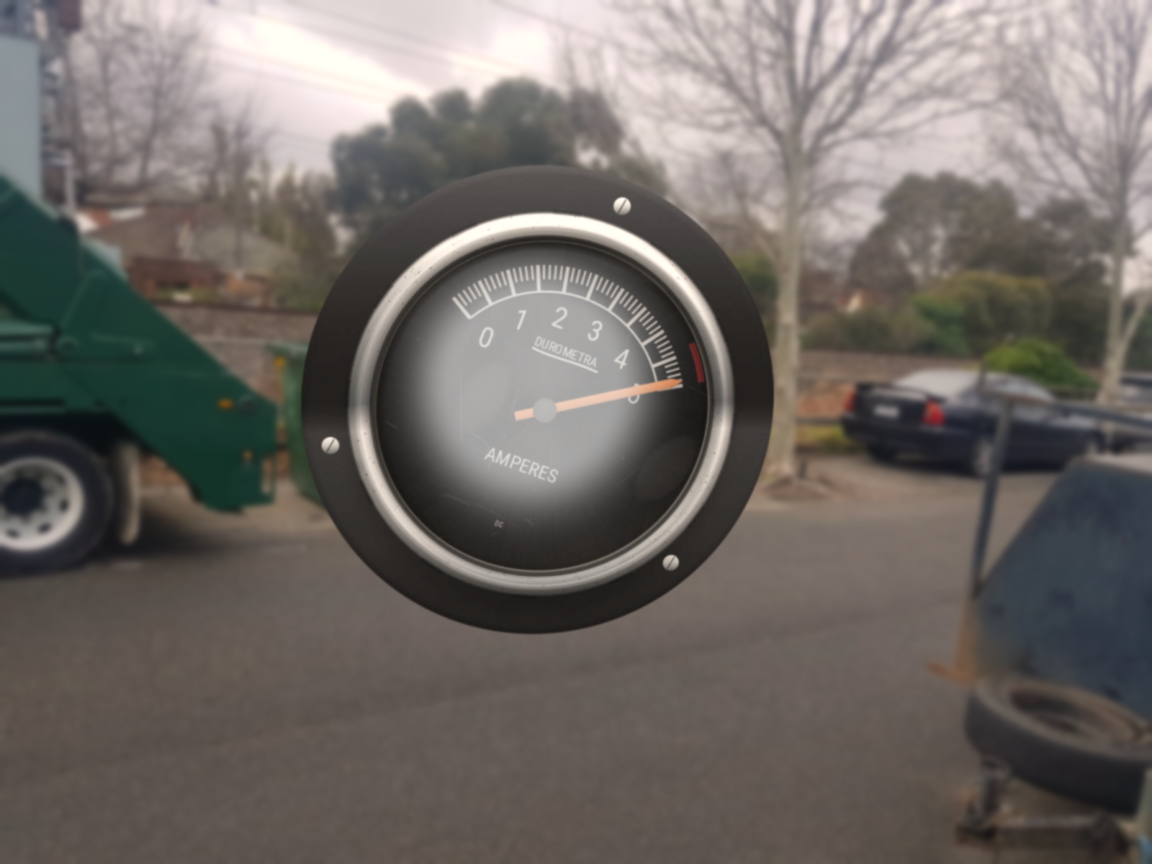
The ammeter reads 4.9 A
